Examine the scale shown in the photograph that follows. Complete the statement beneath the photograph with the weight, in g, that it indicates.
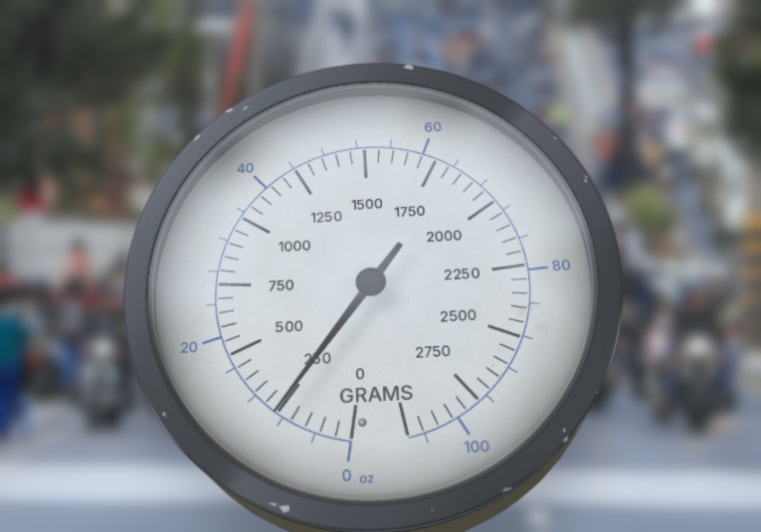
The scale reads 250 g
